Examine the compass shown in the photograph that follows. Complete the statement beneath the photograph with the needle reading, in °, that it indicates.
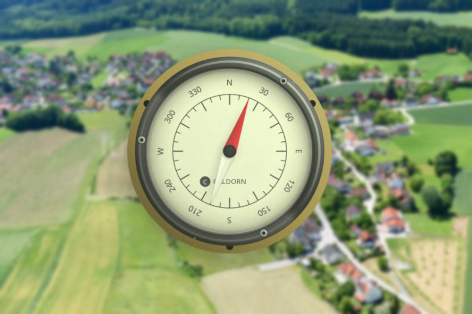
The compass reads 20 °
